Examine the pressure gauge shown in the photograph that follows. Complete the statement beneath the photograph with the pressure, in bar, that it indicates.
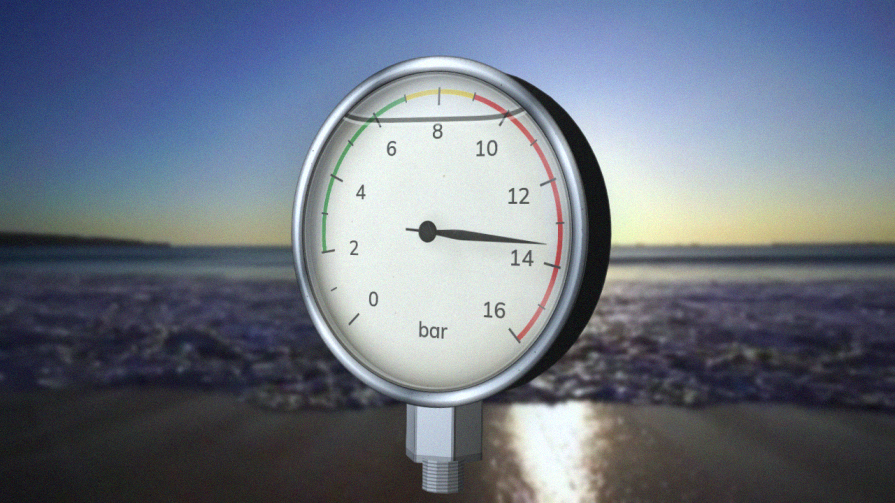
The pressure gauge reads 13.5 bar
